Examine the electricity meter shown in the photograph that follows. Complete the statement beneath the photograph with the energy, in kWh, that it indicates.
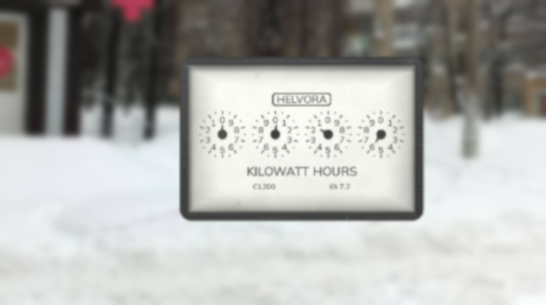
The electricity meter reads 16 kWh
